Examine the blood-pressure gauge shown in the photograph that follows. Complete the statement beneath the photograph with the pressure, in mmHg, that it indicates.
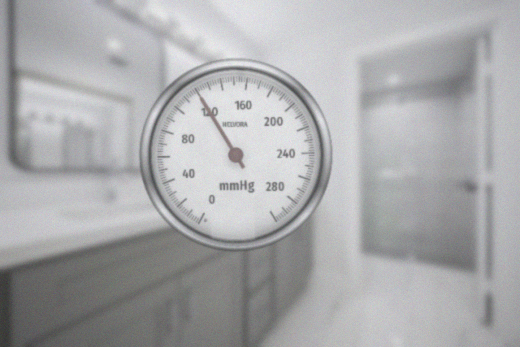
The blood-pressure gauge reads 120 mmHg
